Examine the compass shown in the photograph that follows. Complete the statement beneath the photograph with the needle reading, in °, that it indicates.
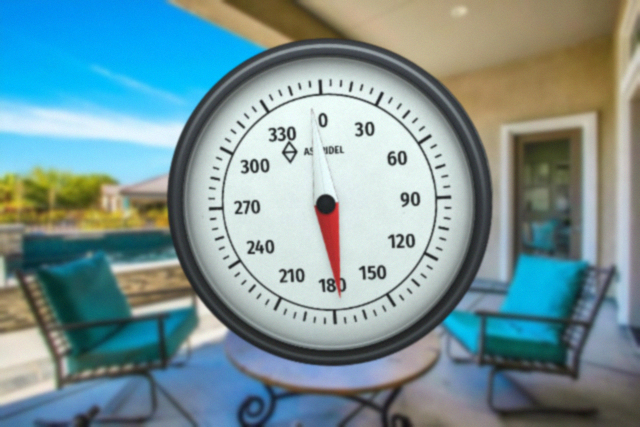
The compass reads 175 °
